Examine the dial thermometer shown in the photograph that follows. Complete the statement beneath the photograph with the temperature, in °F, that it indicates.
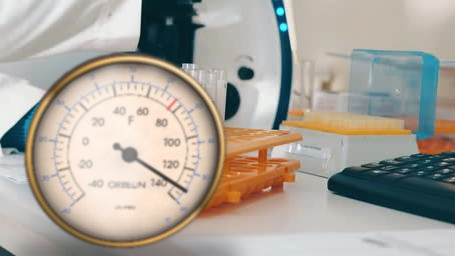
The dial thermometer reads 132 °F
